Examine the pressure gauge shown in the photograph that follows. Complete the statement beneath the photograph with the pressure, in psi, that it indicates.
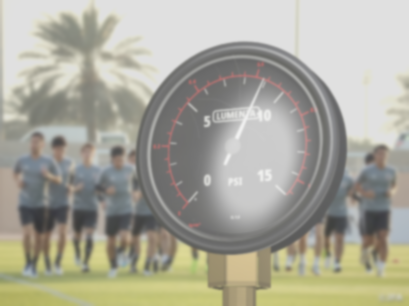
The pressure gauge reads 9 psi
